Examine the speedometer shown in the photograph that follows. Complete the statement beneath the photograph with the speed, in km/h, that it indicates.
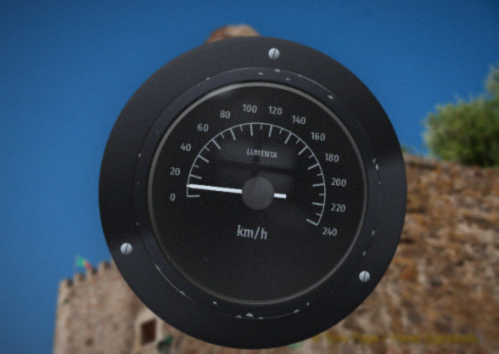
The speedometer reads 10 km/h
